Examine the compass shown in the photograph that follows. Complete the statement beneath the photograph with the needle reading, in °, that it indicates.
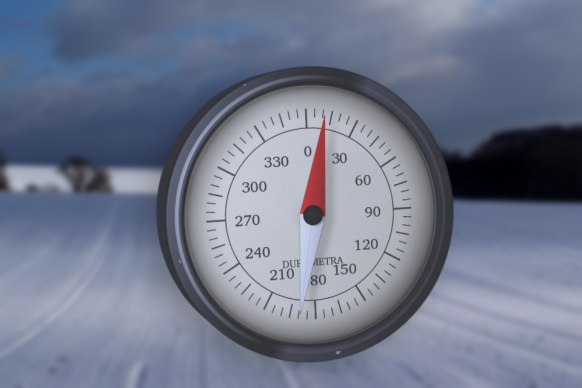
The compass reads 10 °
